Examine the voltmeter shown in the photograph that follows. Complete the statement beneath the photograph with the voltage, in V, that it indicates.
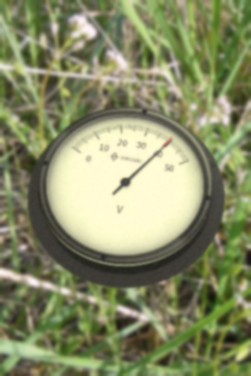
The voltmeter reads 40 V
